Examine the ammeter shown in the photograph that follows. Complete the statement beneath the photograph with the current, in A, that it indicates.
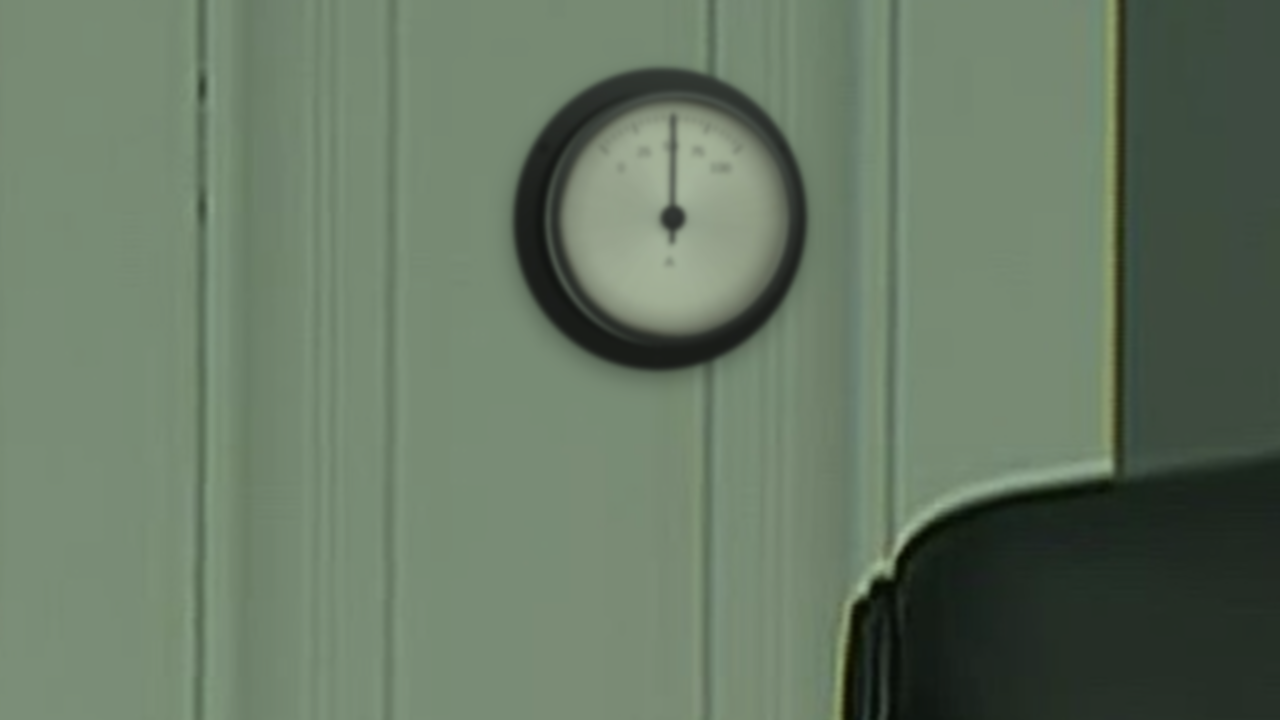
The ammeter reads 50 A
